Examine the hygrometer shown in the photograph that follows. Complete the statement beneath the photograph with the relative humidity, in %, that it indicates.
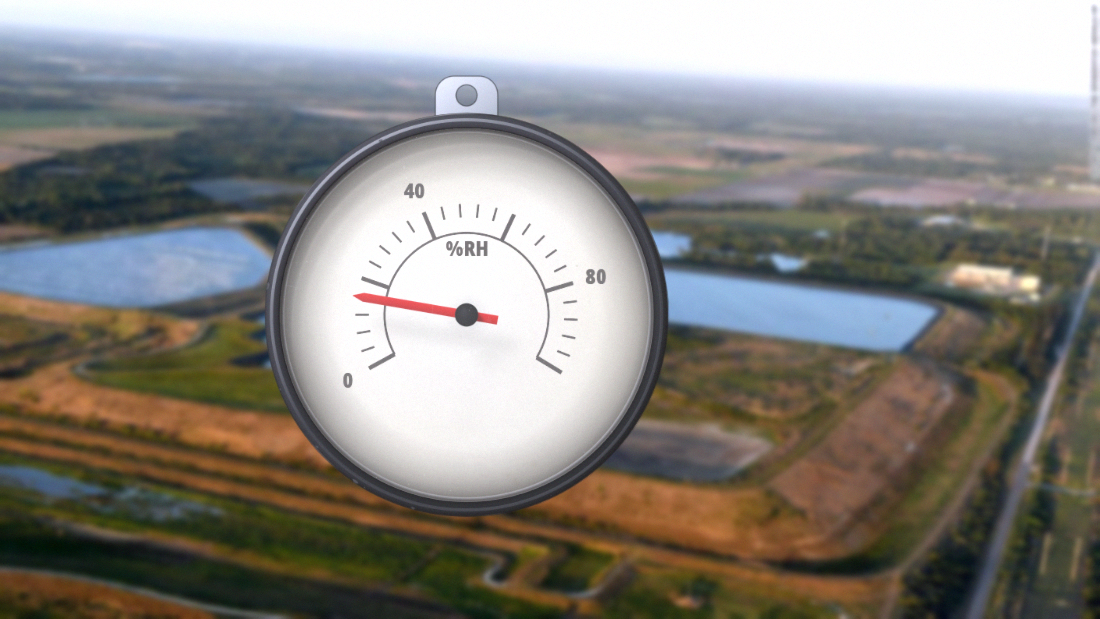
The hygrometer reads 16 %
